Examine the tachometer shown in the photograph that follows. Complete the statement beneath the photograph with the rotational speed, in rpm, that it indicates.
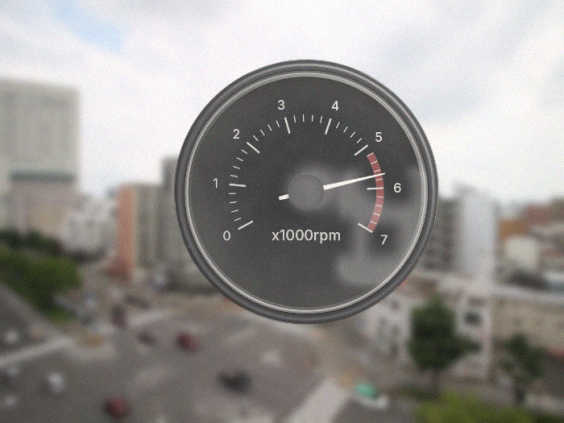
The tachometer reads 5700 rpm
